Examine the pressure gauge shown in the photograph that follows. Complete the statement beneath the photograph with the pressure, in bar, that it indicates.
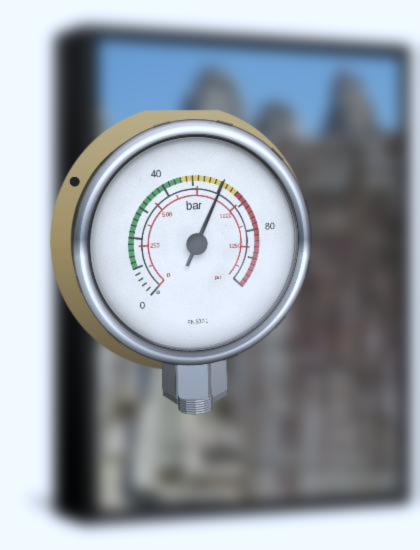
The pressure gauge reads 60 bar
